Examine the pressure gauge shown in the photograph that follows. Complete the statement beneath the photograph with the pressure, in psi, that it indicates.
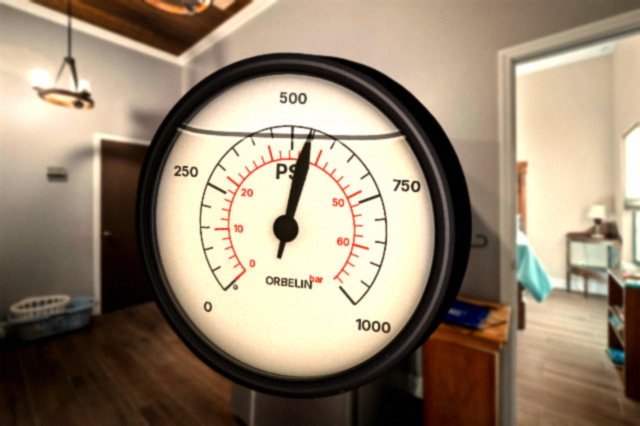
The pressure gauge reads 550 psi
